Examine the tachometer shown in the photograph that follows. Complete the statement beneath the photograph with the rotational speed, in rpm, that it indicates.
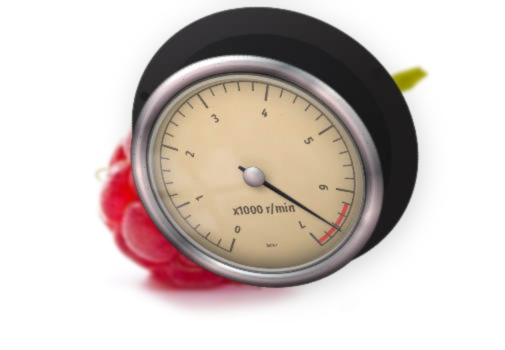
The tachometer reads 6600 rpm
